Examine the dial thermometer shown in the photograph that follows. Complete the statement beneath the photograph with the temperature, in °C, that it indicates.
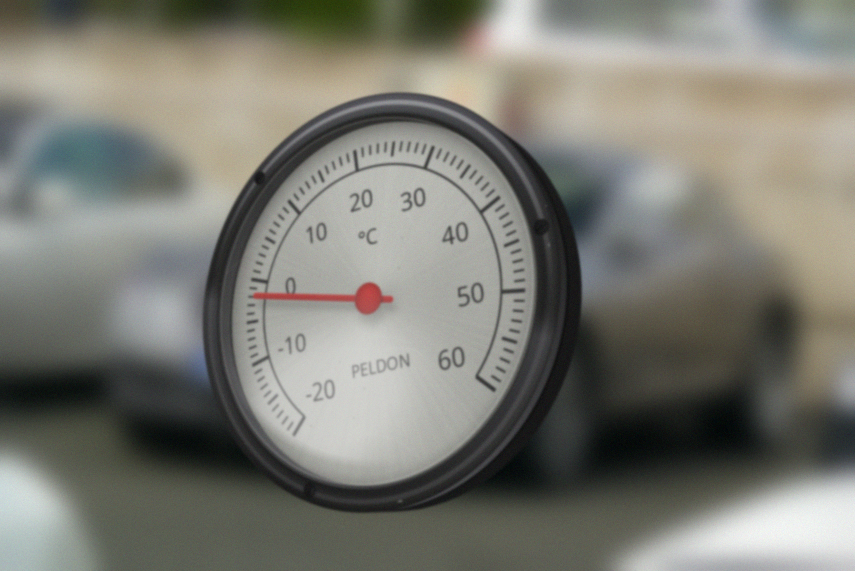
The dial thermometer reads -2 °C
